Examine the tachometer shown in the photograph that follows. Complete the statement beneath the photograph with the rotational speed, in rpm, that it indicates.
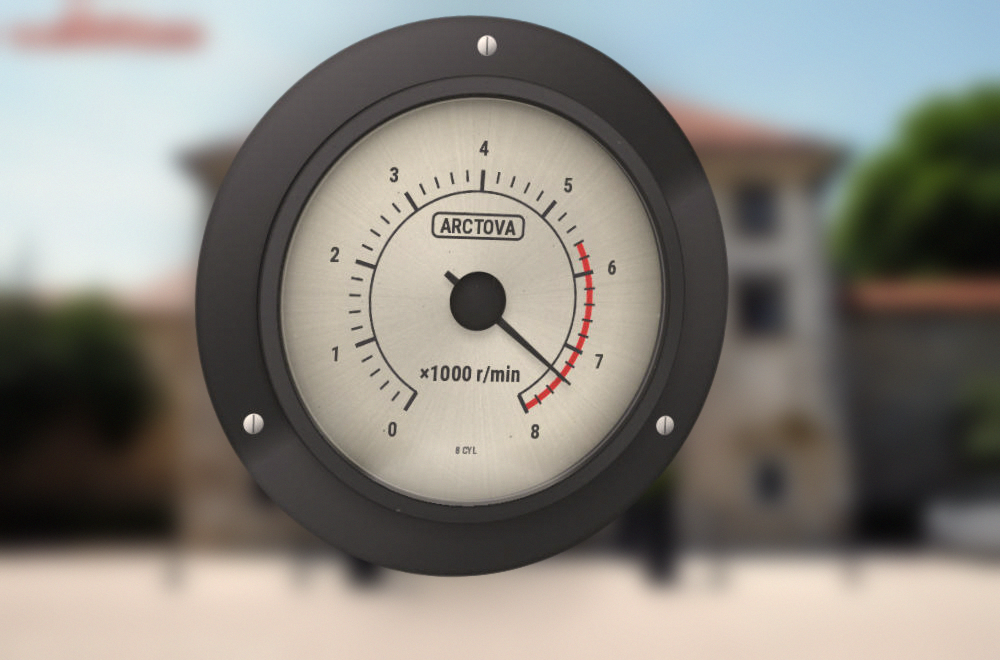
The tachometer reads 7400 rpm
